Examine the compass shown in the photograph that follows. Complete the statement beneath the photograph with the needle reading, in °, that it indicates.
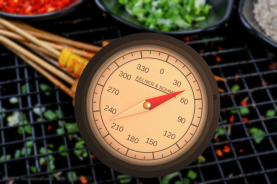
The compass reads 45 °
